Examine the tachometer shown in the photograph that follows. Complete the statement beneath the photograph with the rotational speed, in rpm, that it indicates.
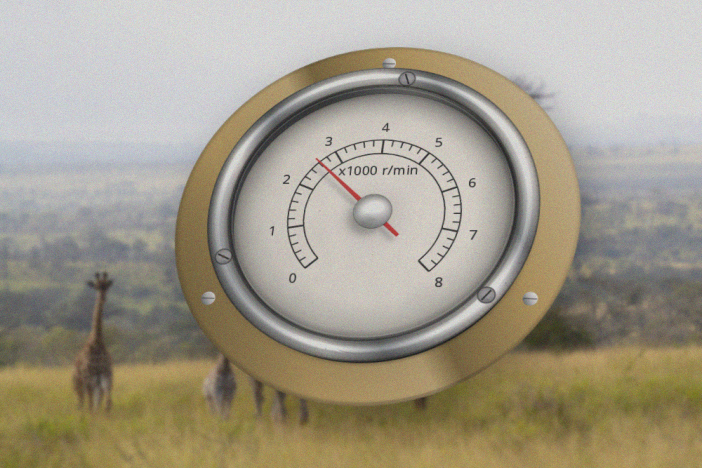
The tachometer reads 2600 rpm
